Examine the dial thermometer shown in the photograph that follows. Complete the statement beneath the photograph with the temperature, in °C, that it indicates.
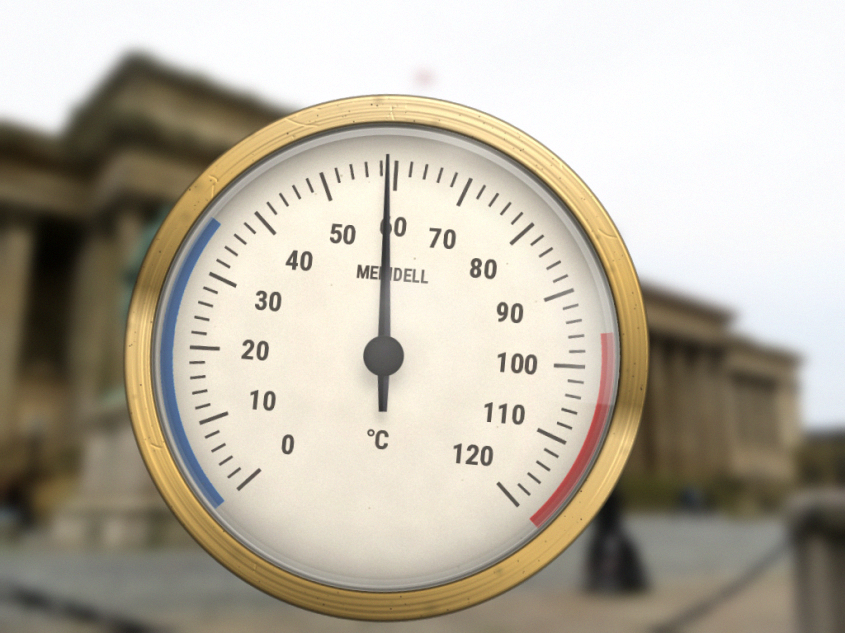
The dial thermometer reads 59 °C
